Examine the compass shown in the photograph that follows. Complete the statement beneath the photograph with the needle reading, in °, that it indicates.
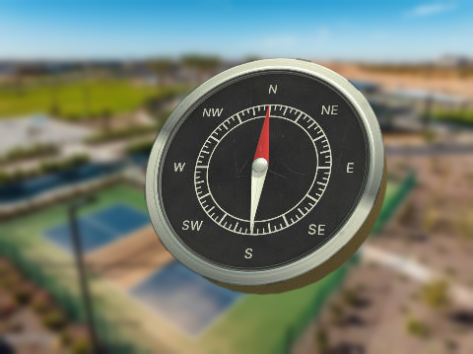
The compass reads 0 °
